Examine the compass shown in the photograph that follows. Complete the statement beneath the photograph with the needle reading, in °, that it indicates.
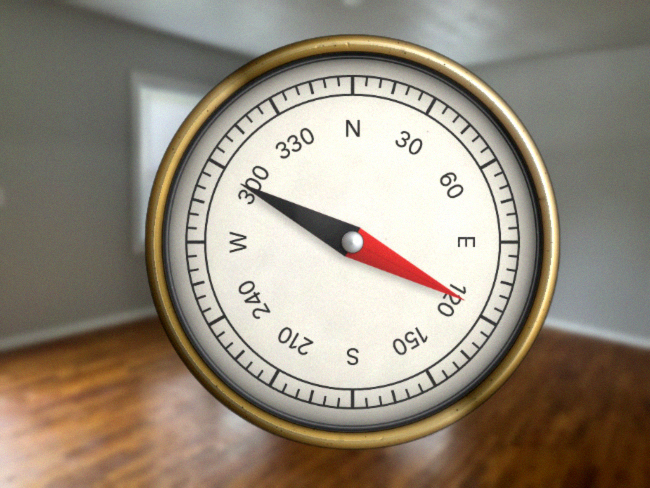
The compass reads 117.5 °
